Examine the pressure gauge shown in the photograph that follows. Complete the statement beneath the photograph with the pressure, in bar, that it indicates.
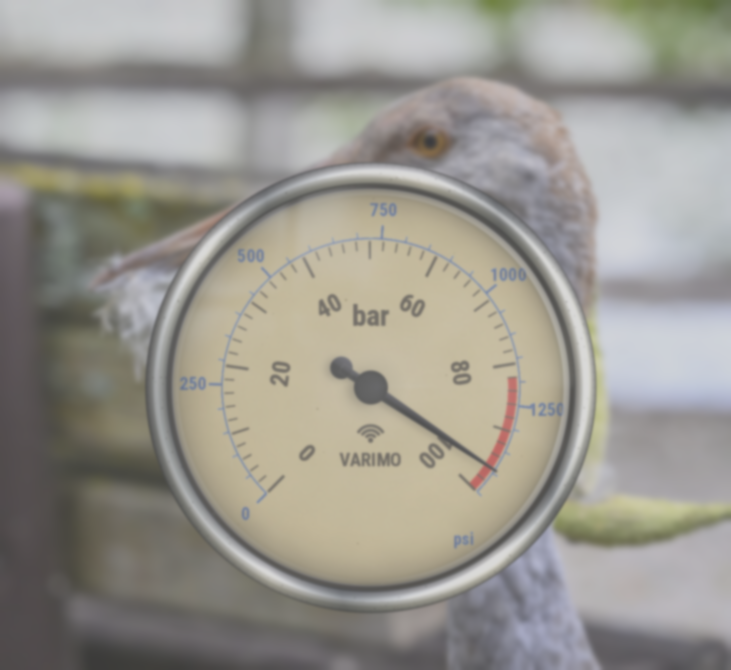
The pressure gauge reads 96 bar
